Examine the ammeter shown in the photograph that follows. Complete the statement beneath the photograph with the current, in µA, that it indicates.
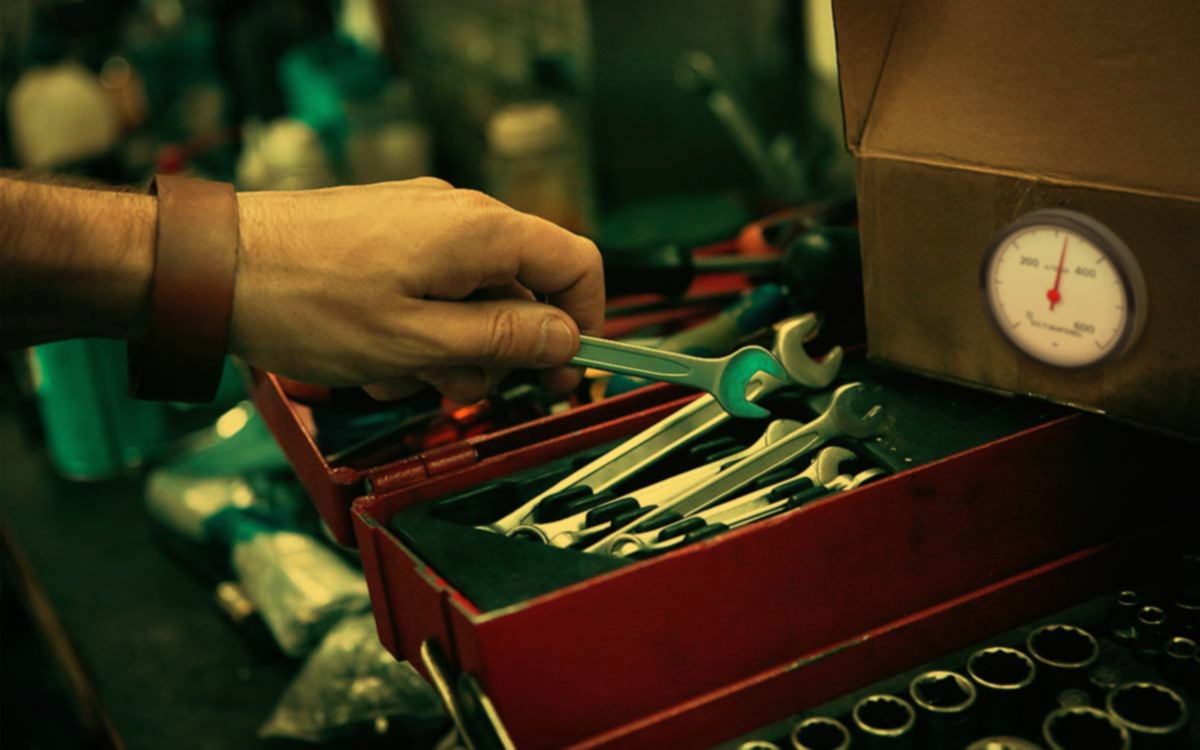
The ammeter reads 325 µA
